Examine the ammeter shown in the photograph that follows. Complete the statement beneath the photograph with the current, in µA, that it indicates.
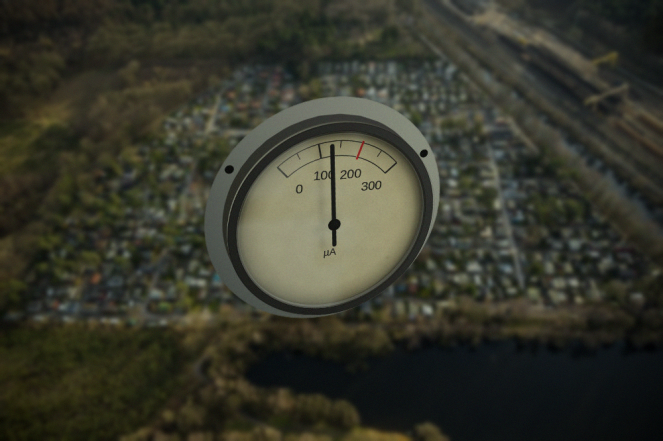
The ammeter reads 125 µA
